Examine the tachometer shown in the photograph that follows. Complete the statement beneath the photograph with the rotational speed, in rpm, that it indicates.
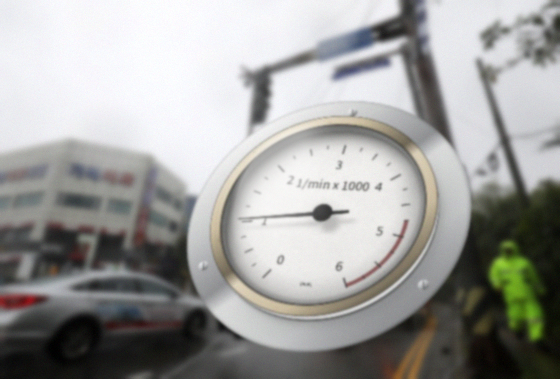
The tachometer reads 1000 rpm
